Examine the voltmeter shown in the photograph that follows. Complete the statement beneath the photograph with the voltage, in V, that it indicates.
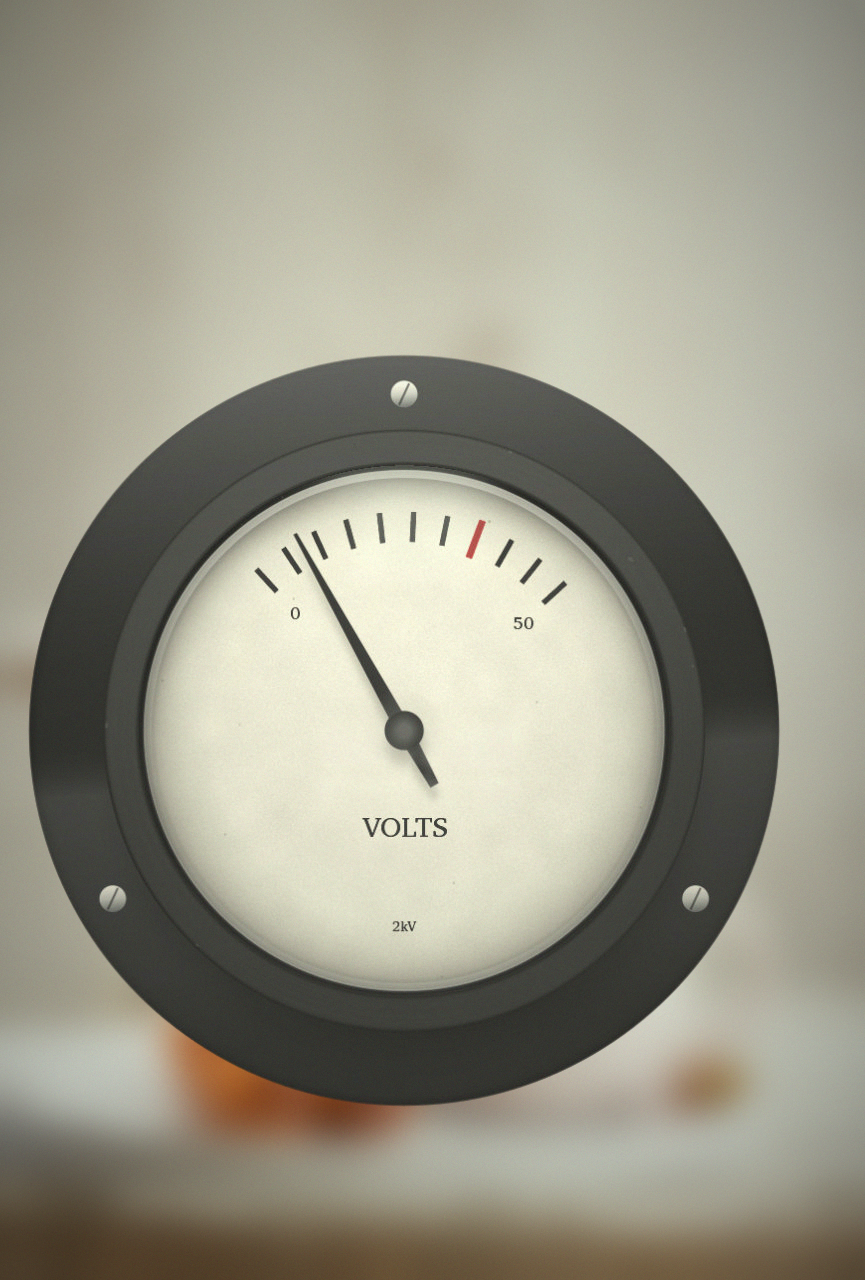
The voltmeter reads 7.5 V
